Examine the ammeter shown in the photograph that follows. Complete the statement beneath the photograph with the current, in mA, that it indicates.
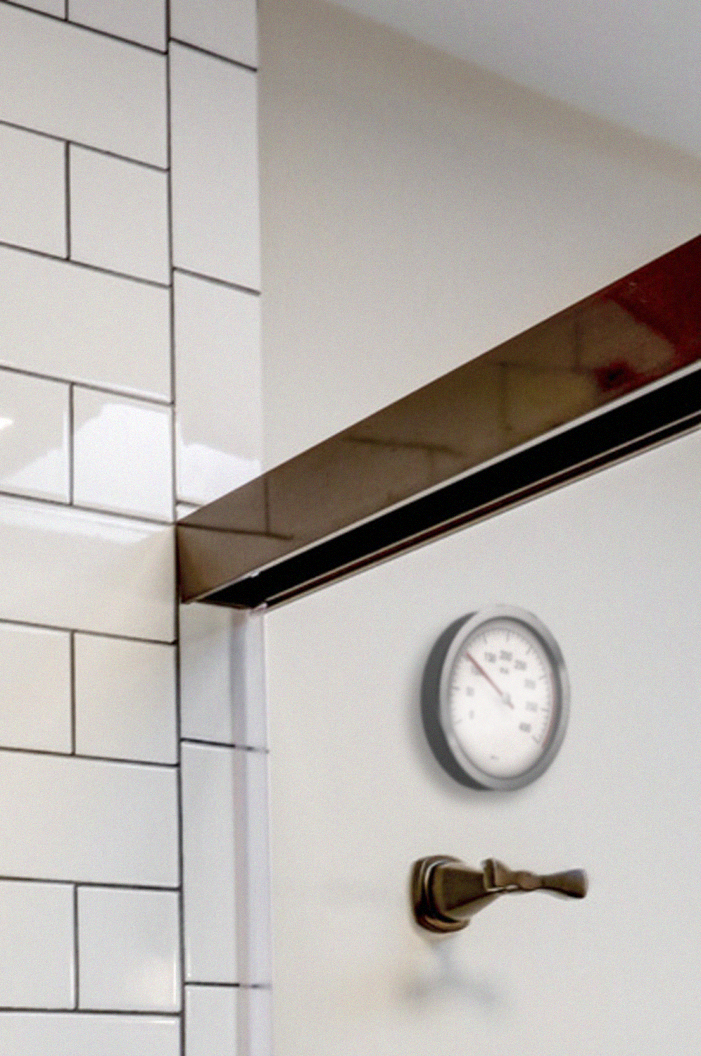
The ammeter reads 100 mA
